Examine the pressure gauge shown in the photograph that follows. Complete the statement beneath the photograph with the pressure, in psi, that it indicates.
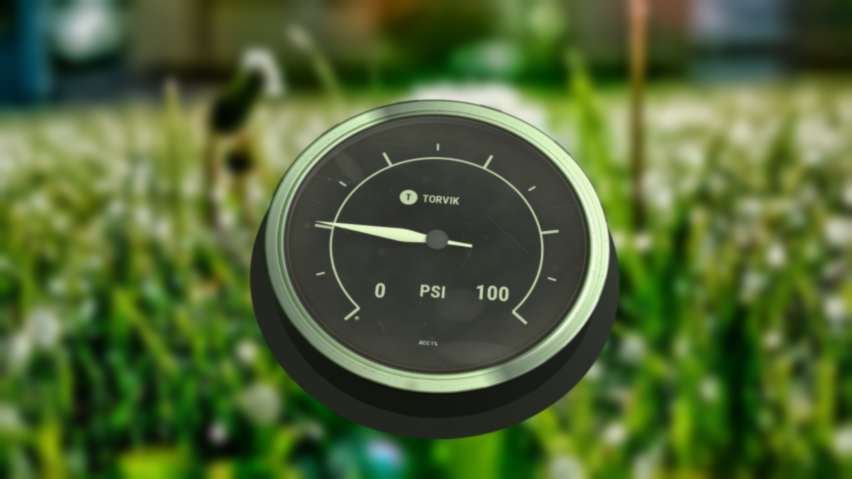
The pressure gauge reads 20 psi
